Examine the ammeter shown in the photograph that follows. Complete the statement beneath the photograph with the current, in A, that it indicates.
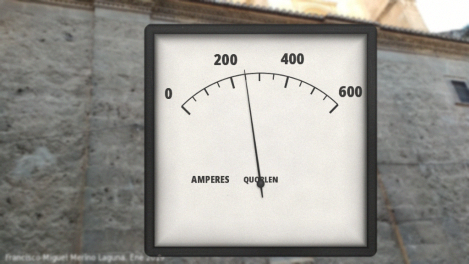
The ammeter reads 250 A
